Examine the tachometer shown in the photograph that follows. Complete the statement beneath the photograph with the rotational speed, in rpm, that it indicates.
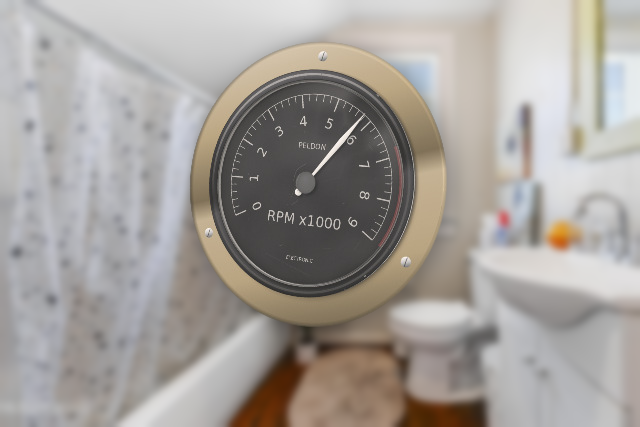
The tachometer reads 5800 rpm
